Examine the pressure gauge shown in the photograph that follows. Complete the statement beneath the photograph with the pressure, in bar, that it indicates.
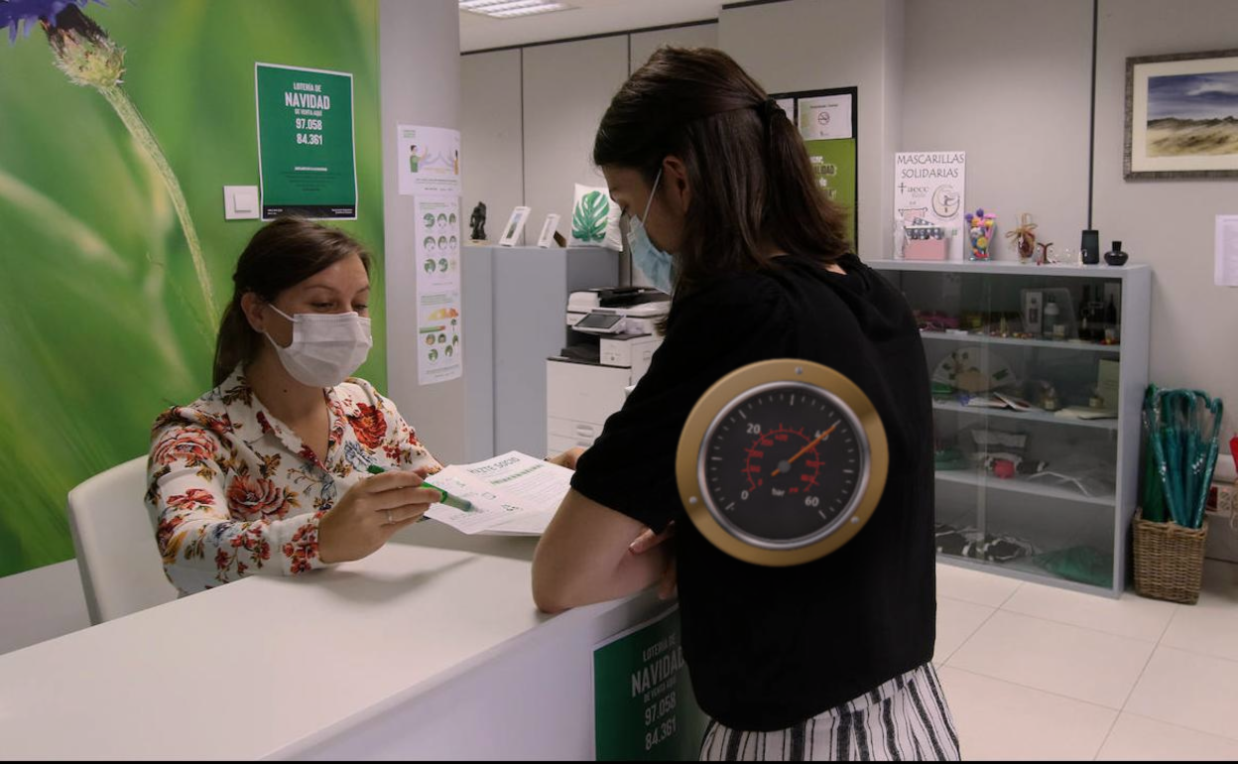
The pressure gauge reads 40 bar
